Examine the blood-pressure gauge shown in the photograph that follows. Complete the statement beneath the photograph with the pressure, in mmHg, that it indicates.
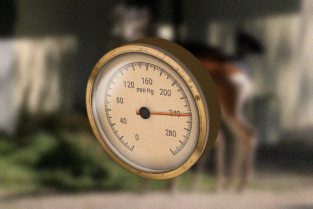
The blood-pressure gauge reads 240 mmHg
